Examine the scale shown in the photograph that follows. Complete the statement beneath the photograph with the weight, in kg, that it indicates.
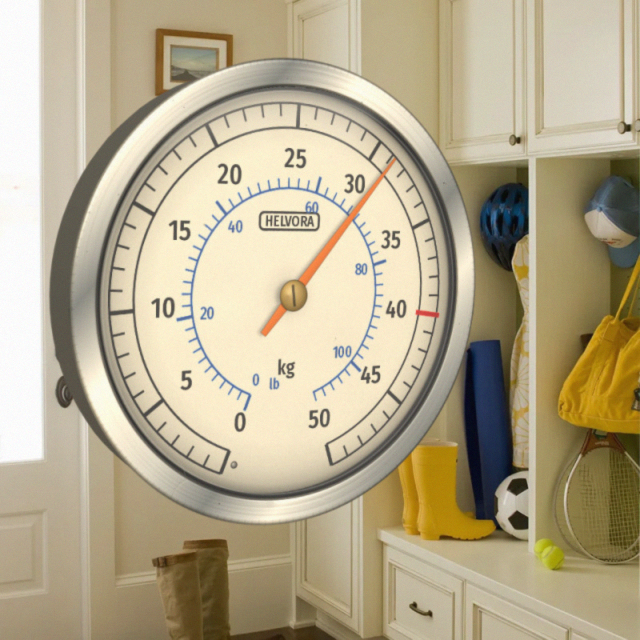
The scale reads 31 kg
